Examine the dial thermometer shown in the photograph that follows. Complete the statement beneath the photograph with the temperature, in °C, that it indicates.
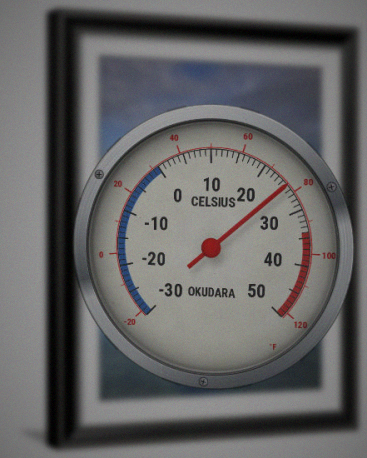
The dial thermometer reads 25 °C
